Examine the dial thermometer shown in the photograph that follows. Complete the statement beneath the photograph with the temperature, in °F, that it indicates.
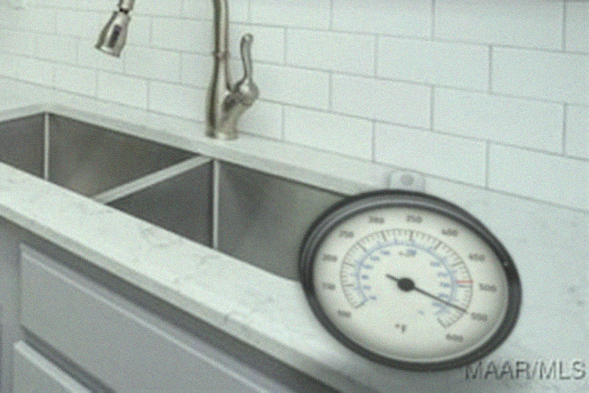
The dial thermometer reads 550 °F
